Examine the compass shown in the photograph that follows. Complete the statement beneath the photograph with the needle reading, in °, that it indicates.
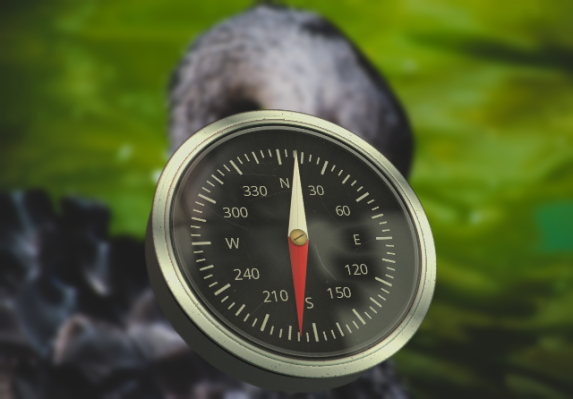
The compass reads 190 °
